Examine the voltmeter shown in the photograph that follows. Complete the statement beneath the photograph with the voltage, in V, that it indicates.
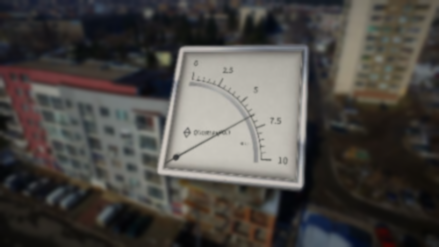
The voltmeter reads 6.5 V
